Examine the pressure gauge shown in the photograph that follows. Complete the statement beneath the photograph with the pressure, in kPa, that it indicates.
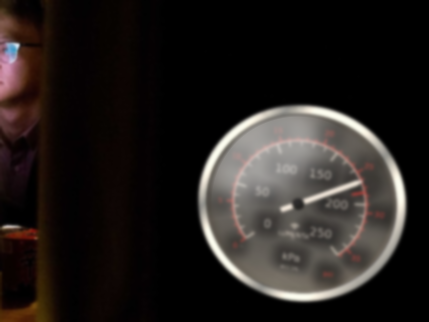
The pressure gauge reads 180 kPa
